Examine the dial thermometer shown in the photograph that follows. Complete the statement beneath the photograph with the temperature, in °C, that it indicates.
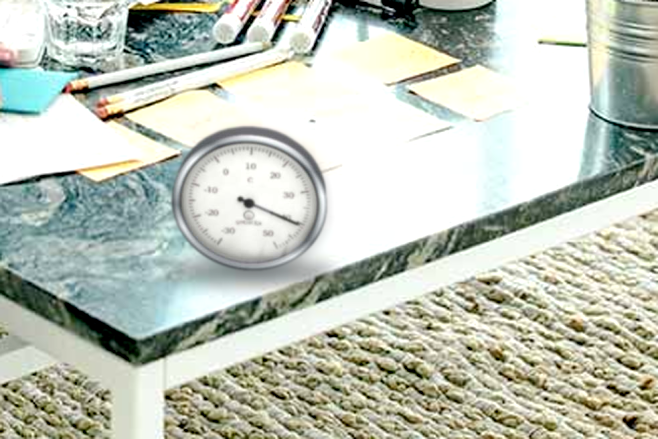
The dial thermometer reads 40 °C
